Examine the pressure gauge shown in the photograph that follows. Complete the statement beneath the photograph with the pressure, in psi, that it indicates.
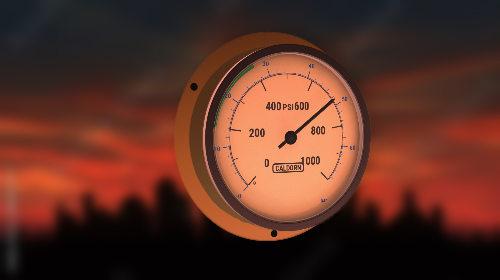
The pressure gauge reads 700 psi
